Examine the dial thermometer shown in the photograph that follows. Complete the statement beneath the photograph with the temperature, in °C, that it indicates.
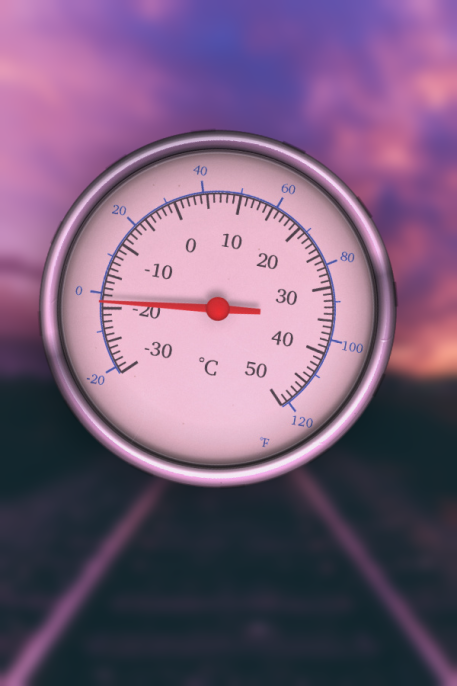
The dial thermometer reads -19 °C
